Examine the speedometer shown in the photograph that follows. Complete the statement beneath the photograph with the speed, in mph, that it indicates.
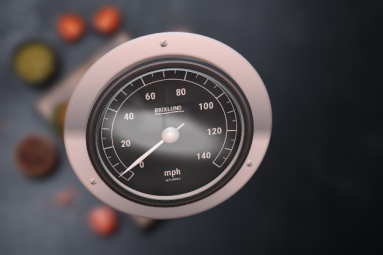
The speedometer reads 5 mph
